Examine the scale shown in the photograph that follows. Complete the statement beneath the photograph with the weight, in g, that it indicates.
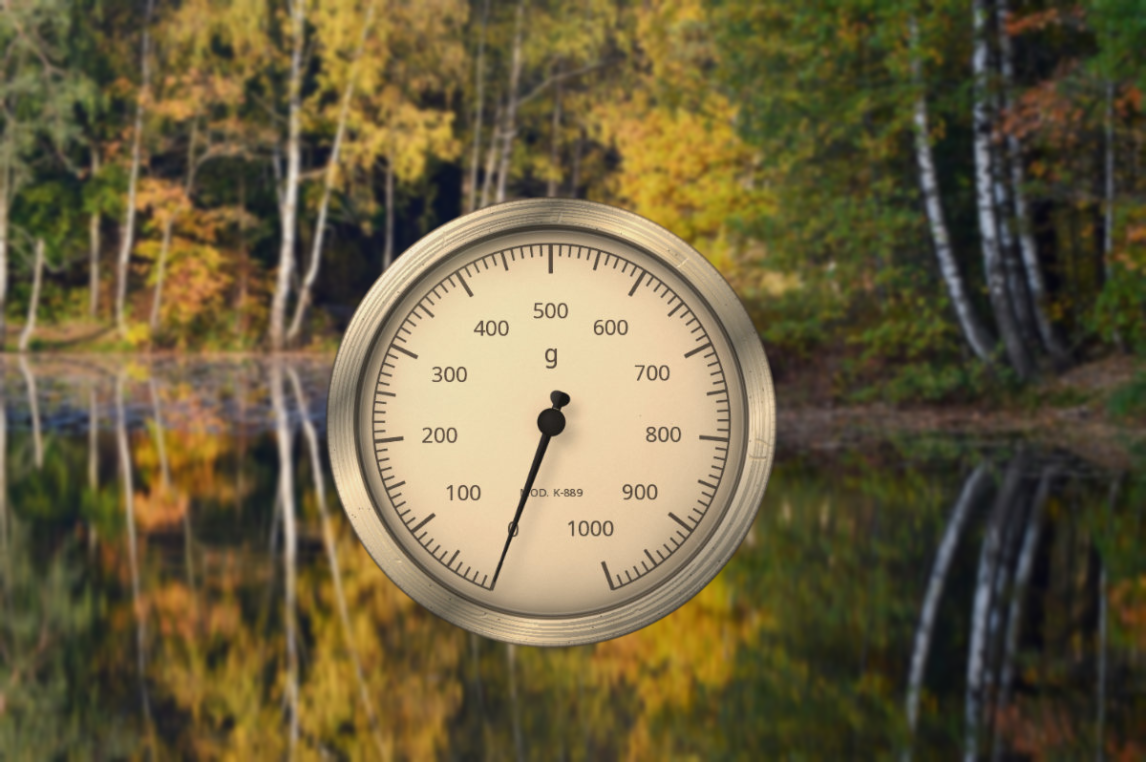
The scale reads 0 g
